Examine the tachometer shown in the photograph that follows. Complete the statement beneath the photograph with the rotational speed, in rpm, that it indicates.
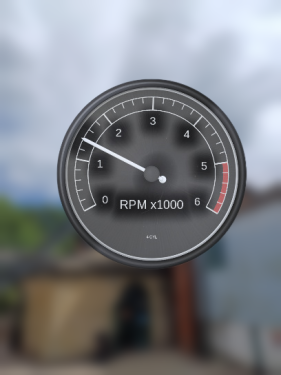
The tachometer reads 1400 rpm
